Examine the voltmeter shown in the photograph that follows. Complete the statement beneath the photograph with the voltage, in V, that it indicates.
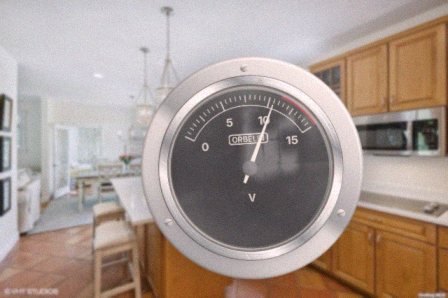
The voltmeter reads 10.5 V
